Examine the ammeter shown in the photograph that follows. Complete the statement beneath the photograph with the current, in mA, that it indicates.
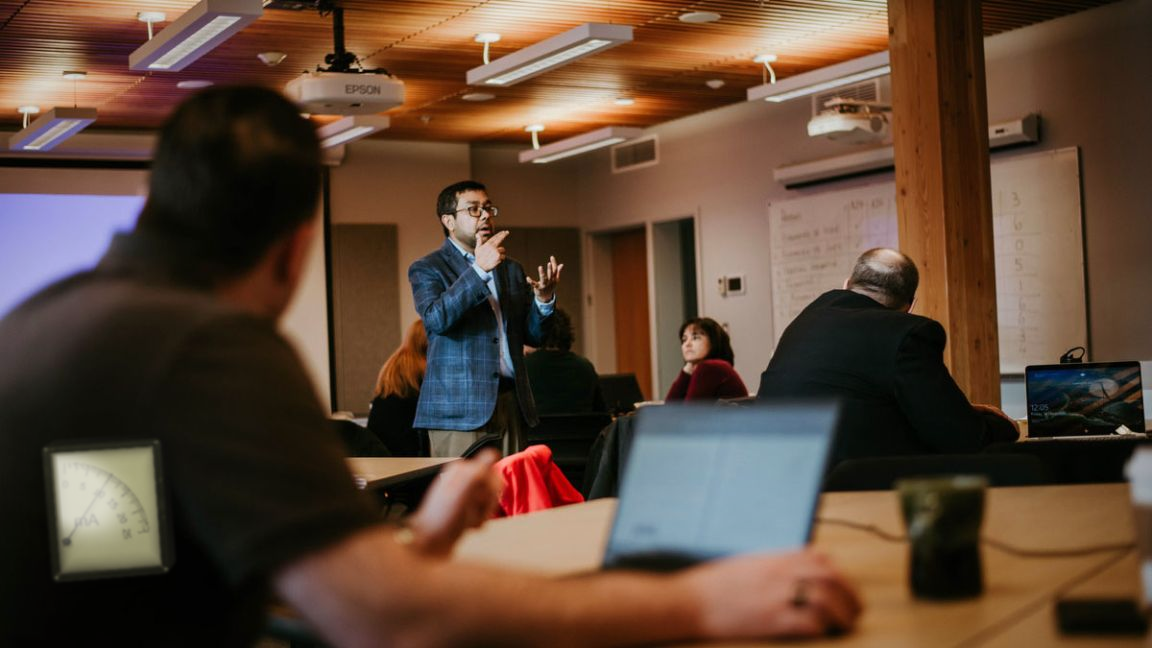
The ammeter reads 10 mA
